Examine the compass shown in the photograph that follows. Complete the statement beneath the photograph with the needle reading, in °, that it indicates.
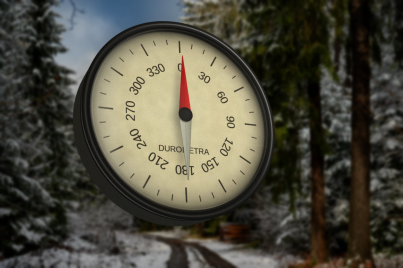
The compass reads 0 °
